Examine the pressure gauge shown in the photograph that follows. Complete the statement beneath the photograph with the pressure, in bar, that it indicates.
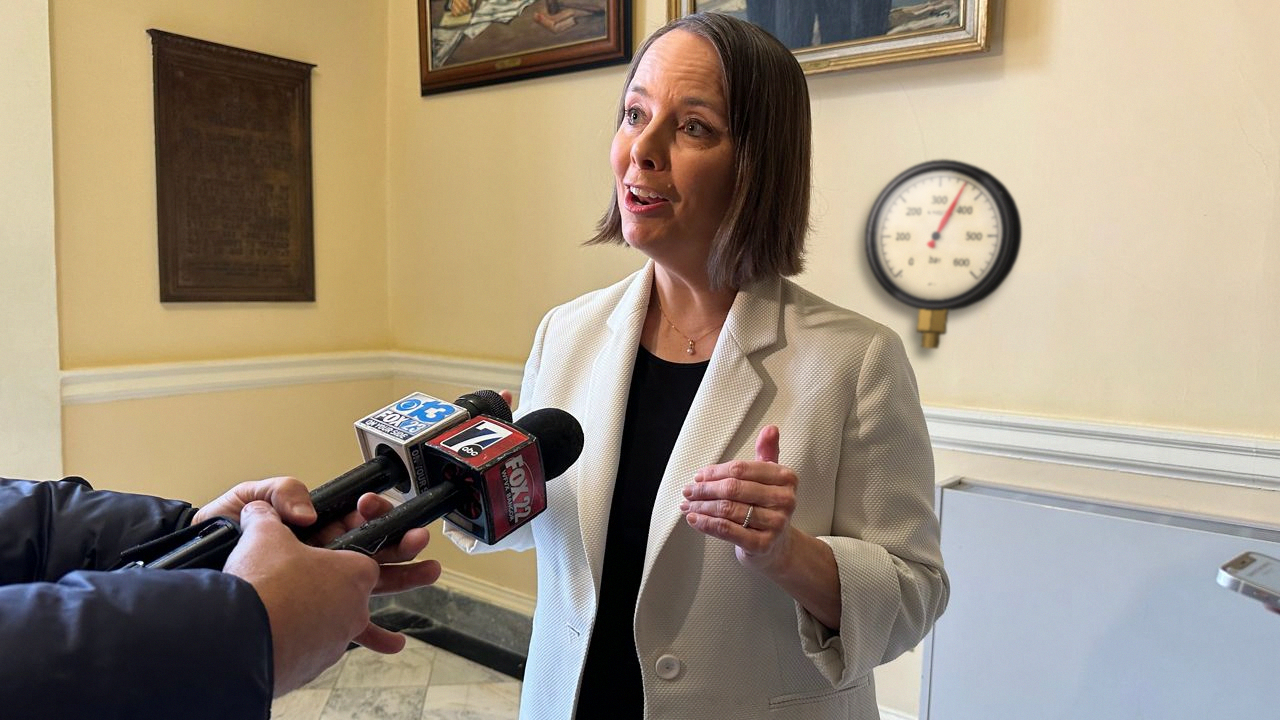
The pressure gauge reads 360 bar
